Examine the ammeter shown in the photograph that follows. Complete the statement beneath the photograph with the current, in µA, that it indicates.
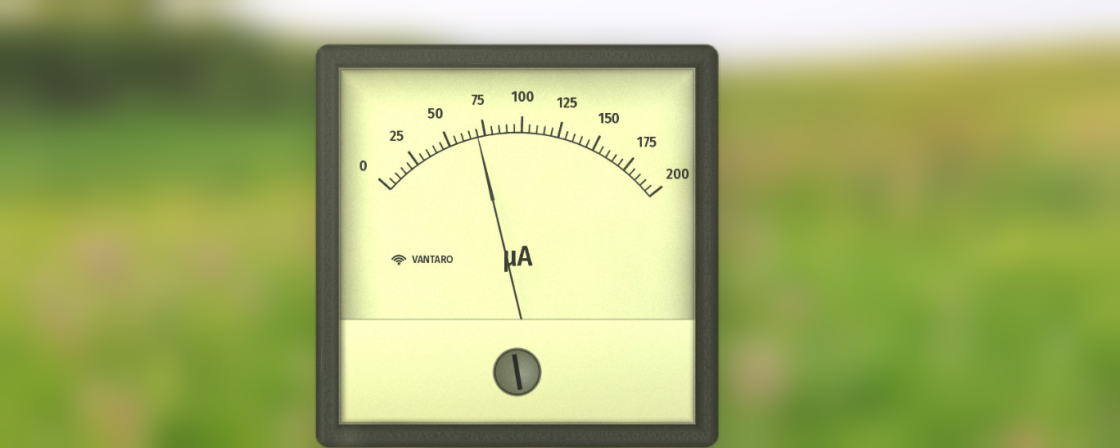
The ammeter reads 70 µA
